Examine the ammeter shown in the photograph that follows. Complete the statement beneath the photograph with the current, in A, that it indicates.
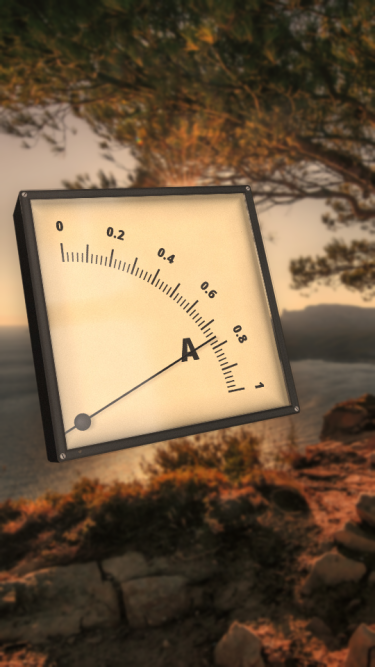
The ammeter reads 0.76 A
